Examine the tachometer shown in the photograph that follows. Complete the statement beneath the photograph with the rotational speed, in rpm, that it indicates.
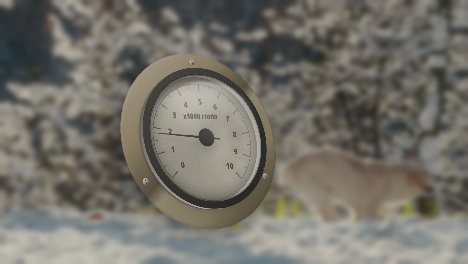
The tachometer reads 1750 rpm
